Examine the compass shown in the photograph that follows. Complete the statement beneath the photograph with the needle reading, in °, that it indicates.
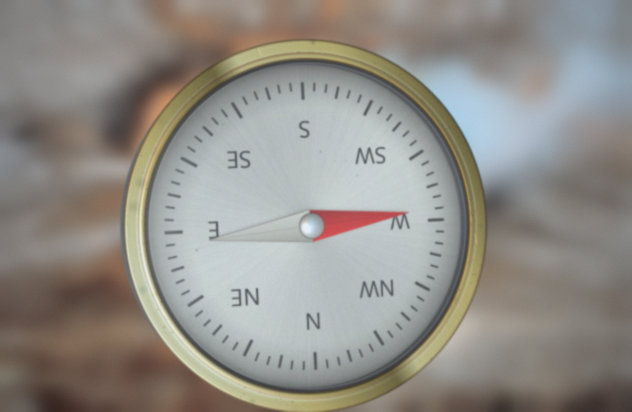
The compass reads 265 °
